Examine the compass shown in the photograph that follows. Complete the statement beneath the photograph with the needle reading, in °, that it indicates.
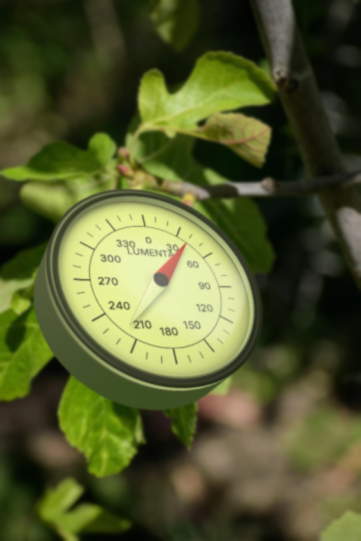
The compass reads 40 °
